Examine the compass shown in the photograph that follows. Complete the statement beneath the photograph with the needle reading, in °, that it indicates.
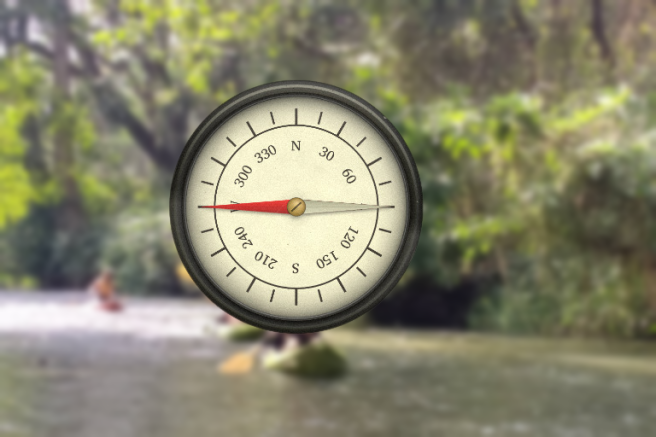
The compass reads 270 °
